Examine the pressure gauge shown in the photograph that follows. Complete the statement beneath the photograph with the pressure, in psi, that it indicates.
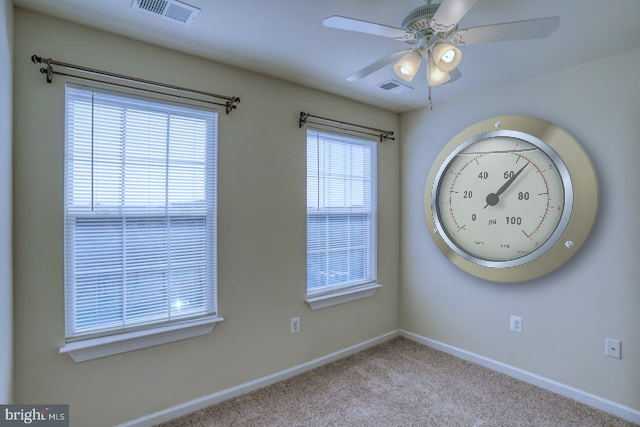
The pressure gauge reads 65 psi
